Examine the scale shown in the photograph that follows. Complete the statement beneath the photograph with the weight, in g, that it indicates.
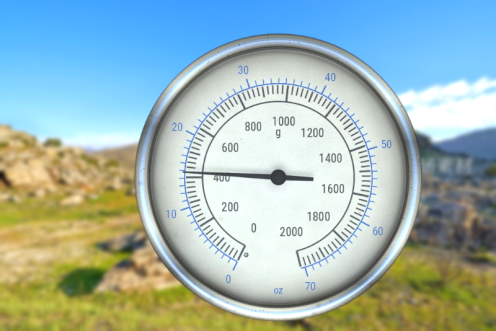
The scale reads 420 g
